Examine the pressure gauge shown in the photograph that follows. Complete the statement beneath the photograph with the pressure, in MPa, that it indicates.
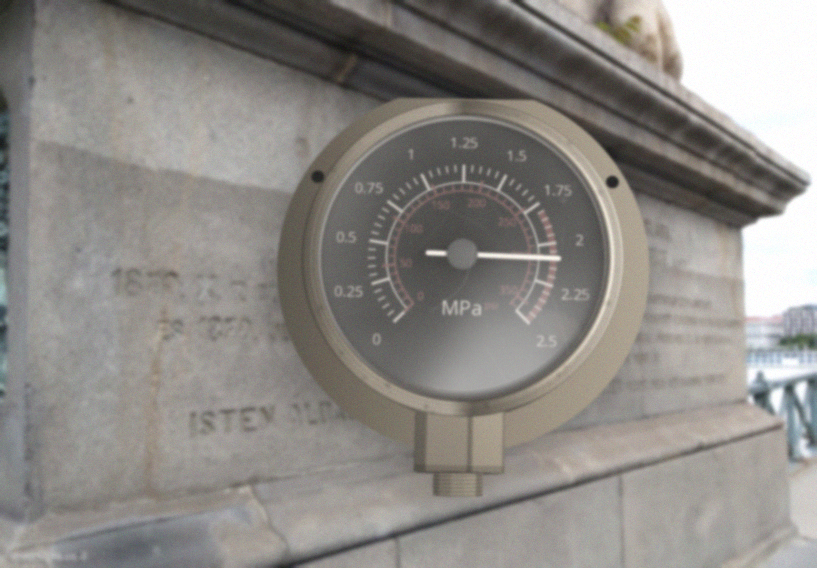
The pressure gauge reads 2.1 MPa
